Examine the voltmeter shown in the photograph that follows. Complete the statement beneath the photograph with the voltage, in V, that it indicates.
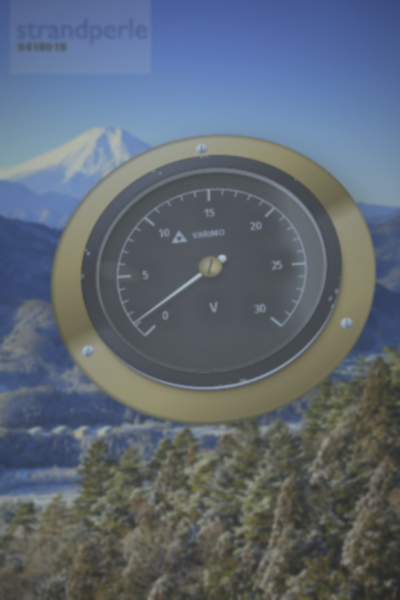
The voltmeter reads 1 V
